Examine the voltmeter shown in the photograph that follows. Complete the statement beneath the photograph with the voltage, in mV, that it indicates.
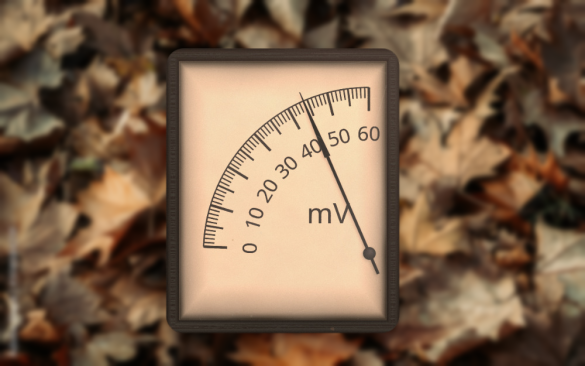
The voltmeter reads 44 mV
